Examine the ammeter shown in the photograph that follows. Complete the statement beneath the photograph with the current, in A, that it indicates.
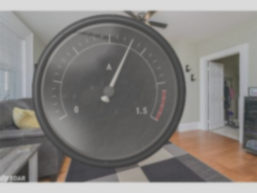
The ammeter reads 0.9 A
